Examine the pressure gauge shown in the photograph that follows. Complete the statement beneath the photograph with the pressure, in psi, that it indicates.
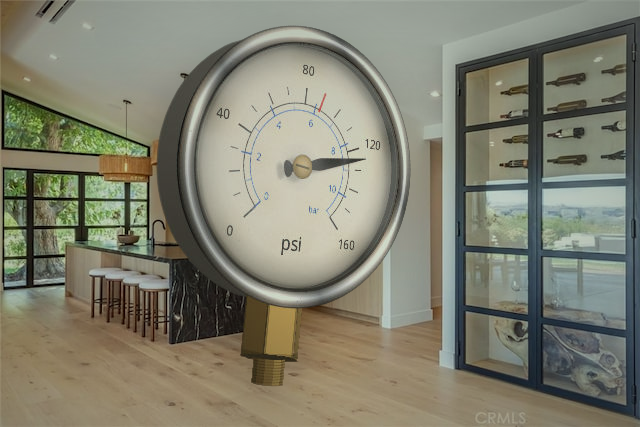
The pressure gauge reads 125 psi
